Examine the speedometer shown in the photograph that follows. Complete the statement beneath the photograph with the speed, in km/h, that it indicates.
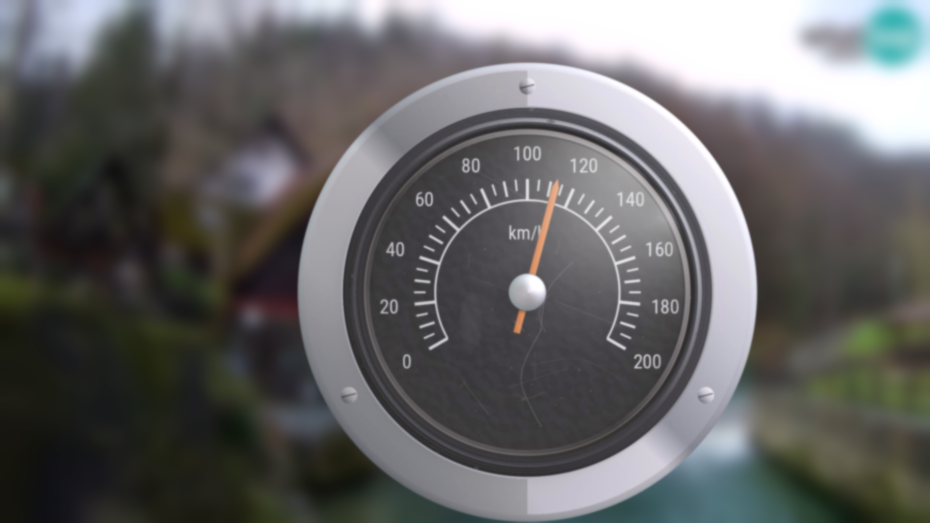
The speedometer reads 112.5 km/h
